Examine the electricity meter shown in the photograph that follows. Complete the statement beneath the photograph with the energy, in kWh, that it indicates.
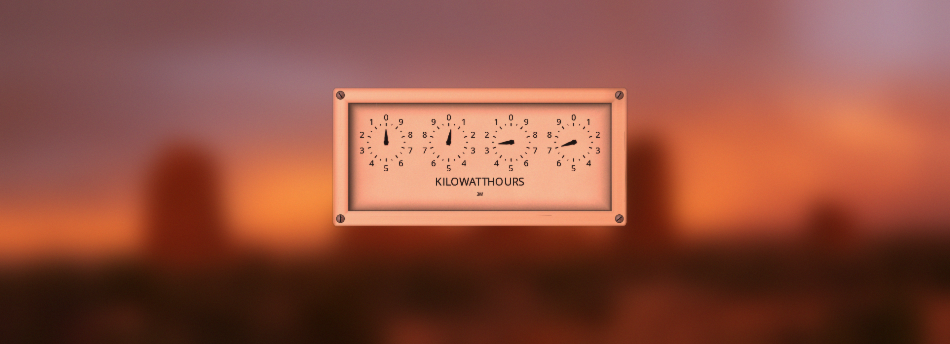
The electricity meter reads 27 kWh
